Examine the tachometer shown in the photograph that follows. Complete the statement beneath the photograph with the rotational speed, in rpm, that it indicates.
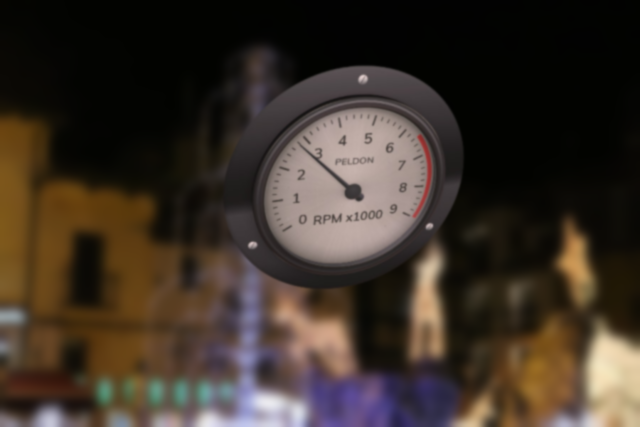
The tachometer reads 2800 rpm
